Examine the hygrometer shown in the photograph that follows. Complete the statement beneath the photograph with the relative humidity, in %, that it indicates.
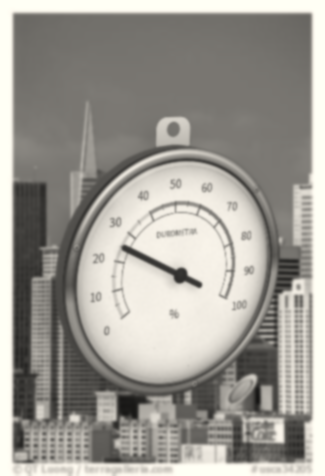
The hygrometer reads 25 %
